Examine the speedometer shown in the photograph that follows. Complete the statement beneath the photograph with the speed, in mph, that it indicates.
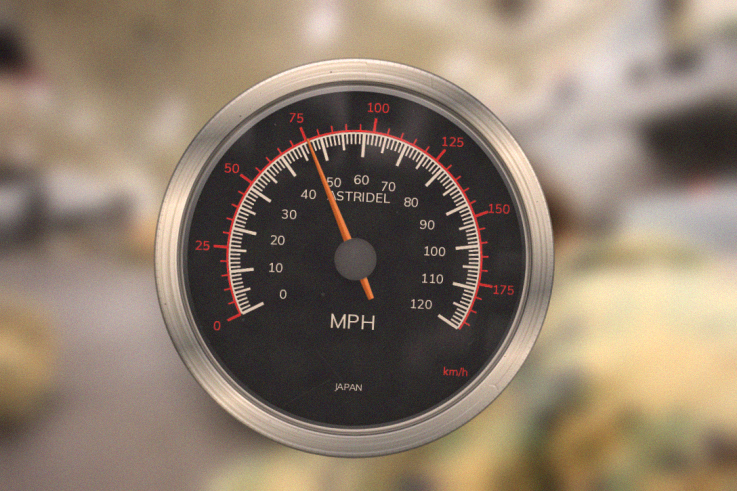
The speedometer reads 47 mph
